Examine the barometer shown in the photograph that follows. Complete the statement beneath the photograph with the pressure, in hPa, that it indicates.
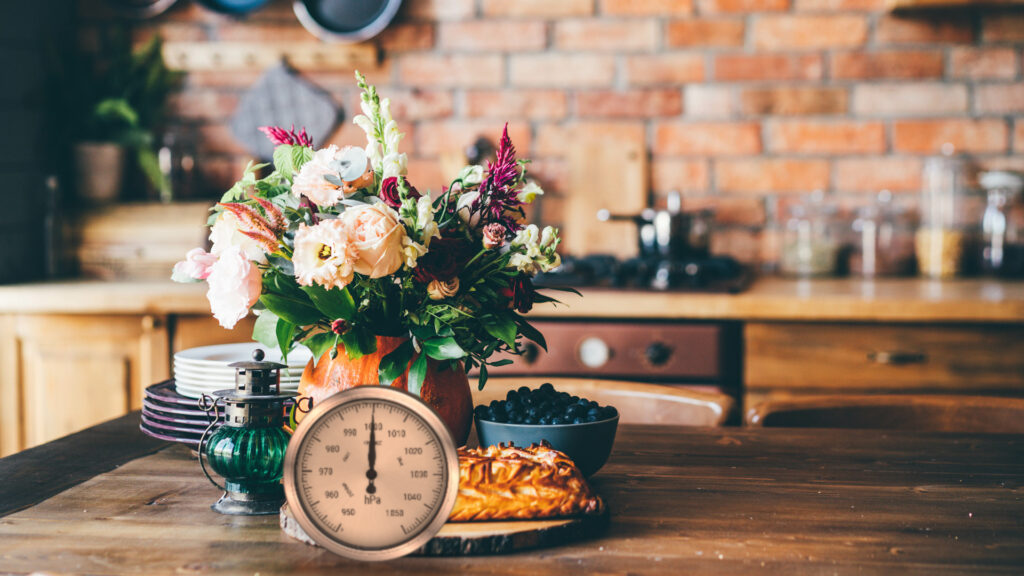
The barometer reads 1000 hPa
